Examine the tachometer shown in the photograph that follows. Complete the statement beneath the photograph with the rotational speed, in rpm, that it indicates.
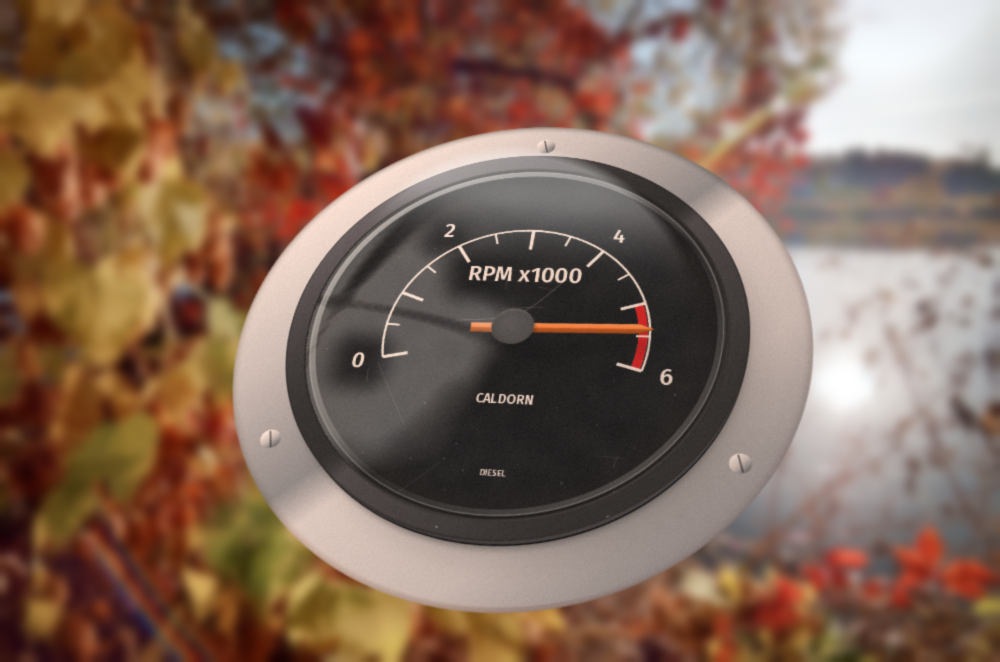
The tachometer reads 5500 rpm
